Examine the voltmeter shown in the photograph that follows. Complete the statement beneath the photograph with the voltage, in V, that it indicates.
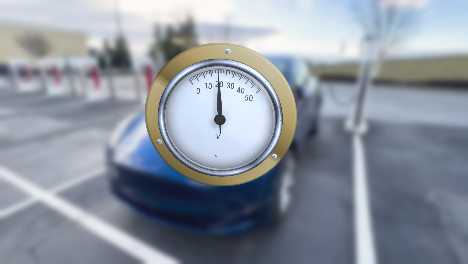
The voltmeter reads 20 V
